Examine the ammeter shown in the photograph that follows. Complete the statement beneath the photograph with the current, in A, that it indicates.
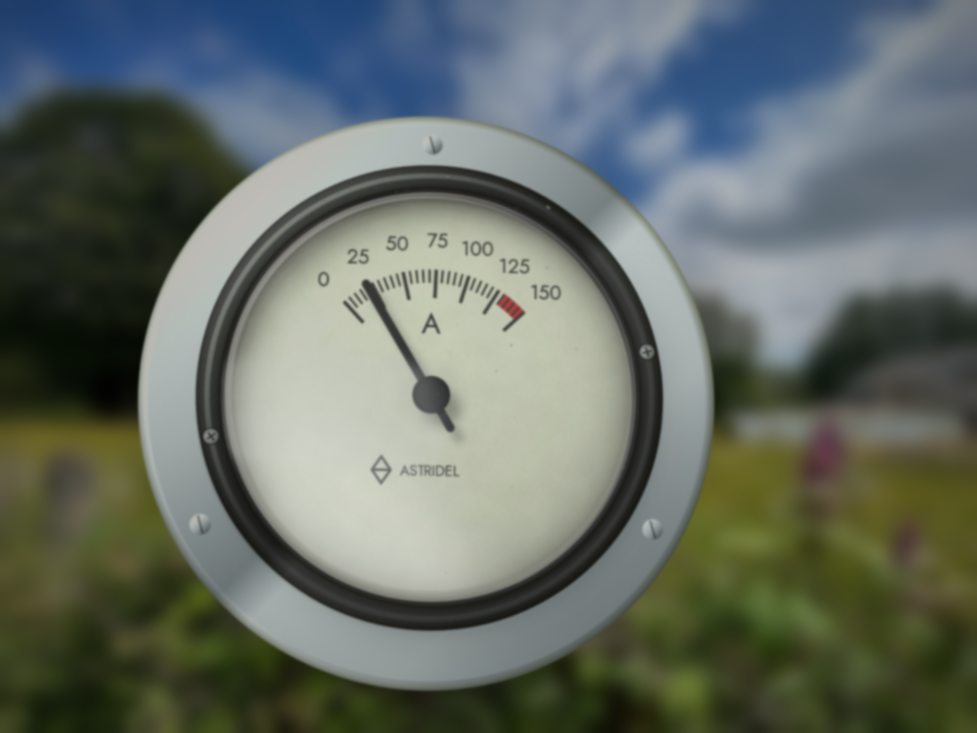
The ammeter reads 20 A
